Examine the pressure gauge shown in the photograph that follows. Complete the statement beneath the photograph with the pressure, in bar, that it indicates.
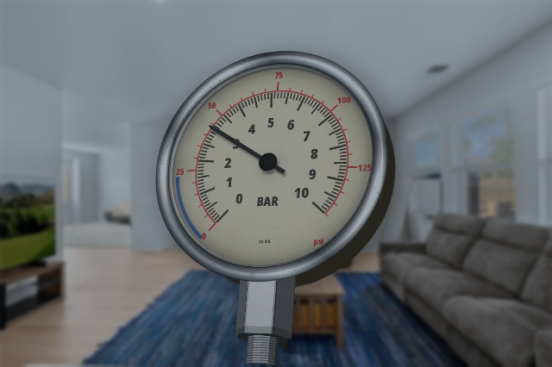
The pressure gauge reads 3 bar
